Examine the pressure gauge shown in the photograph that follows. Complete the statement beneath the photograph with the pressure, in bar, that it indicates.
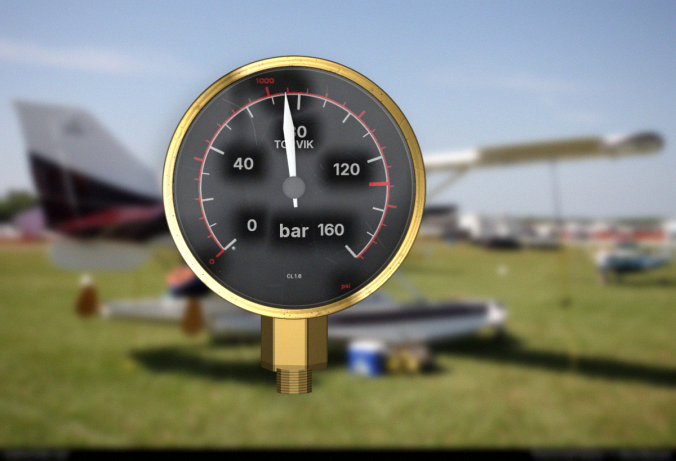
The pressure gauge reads 75 bar
